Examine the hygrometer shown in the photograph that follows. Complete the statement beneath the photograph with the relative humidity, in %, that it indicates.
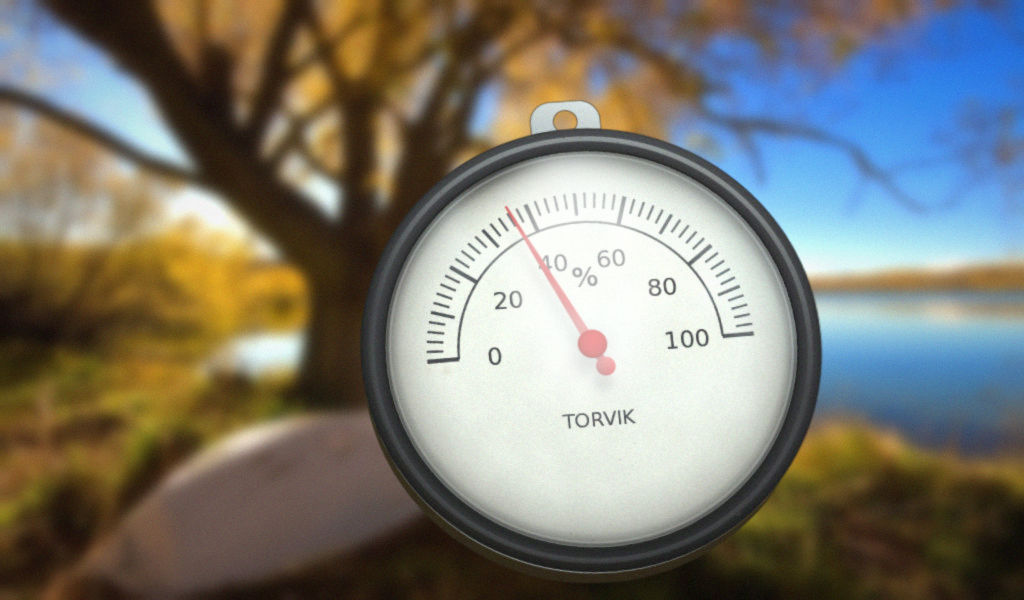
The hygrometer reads 36 %
